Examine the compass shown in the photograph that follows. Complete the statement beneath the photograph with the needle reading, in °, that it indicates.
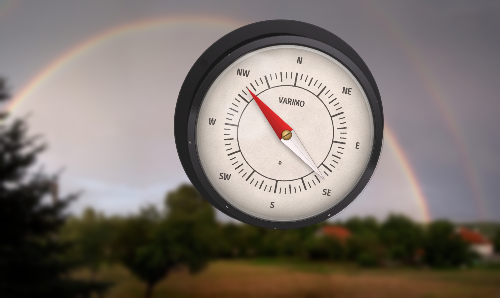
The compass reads 310 °
